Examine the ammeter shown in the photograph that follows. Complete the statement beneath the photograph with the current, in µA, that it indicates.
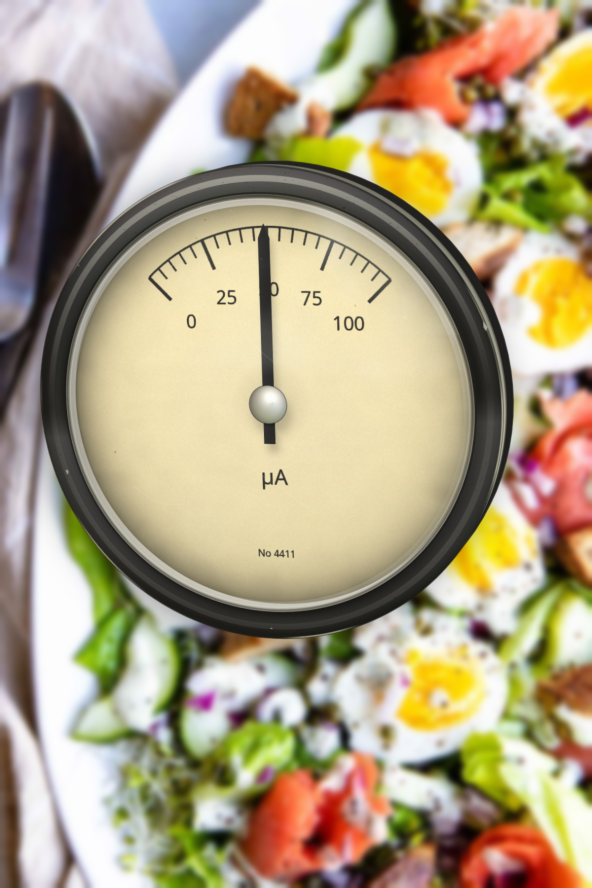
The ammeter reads 50 µA
